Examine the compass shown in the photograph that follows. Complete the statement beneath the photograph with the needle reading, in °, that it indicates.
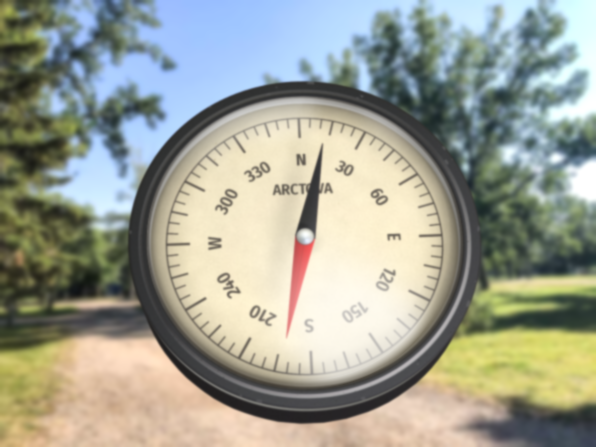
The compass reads 192.5 °
